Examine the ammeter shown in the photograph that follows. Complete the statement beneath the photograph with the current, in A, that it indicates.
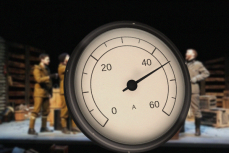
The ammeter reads 45 A
